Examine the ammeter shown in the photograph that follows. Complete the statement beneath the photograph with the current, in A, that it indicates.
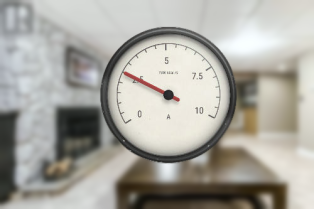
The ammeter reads 2.5 A
